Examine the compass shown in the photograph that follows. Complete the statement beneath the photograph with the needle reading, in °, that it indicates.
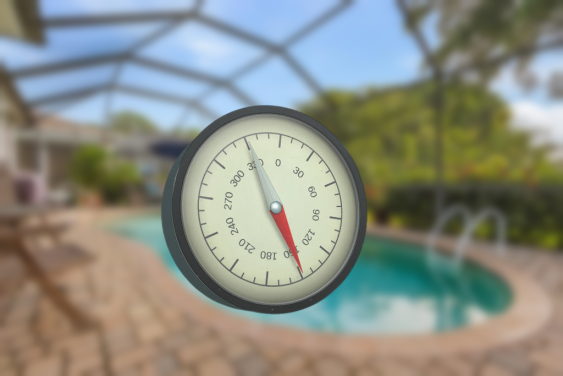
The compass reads 150 °
